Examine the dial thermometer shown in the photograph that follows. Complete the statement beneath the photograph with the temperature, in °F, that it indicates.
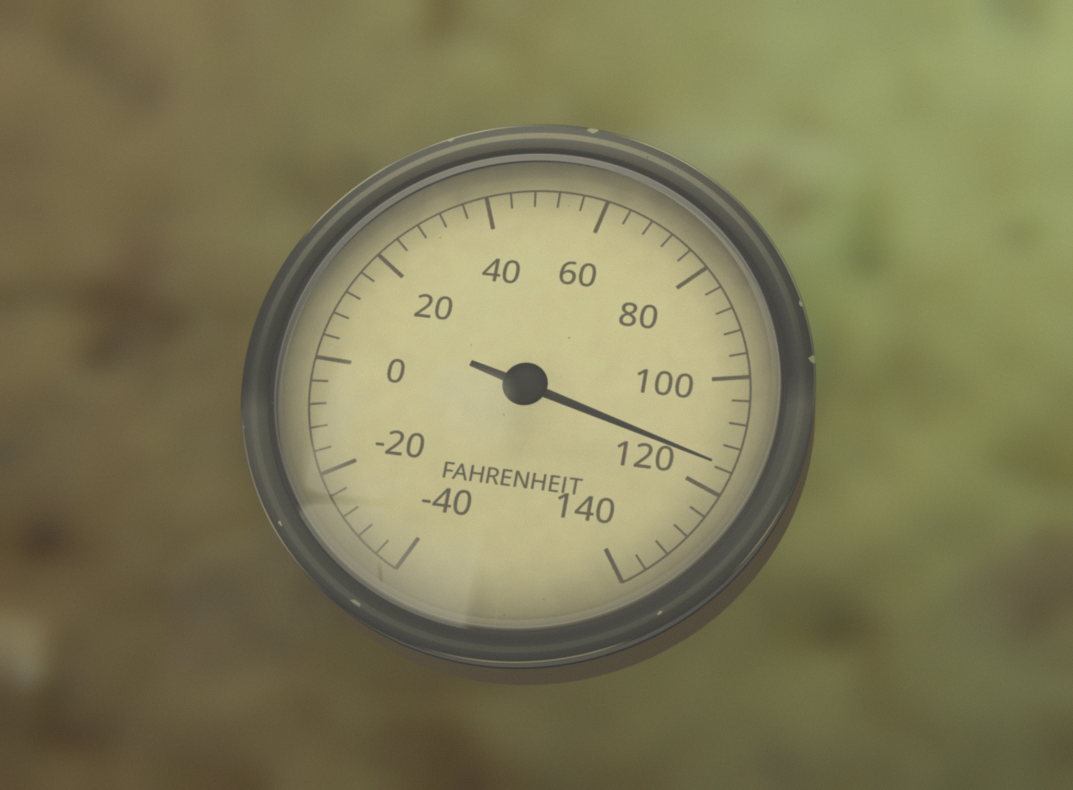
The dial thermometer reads 116 °F
